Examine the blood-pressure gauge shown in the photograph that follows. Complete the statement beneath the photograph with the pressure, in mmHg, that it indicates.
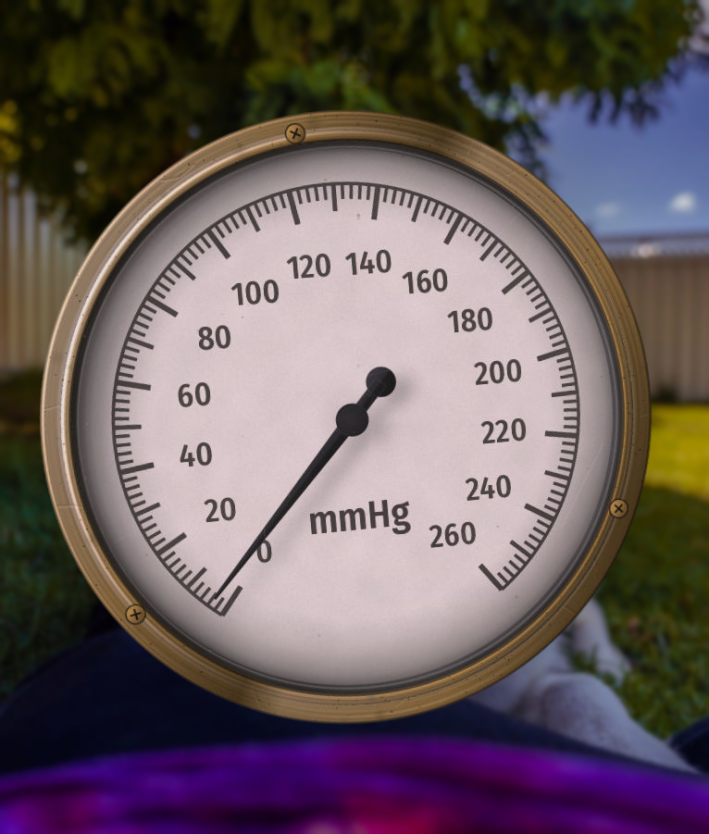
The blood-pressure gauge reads 4 mmHg
